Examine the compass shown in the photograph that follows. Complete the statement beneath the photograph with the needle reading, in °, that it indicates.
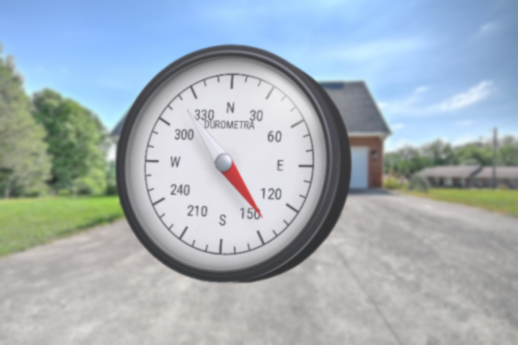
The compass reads 140 °
